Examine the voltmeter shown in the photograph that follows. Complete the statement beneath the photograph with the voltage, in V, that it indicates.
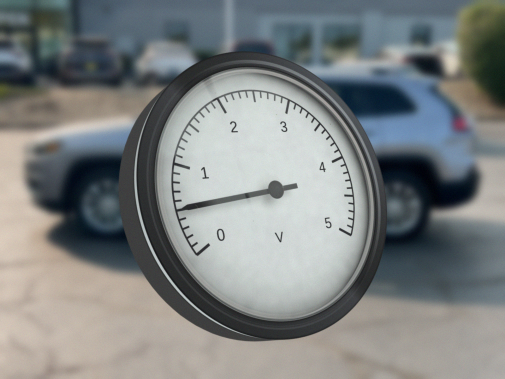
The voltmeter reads 0.5 V
